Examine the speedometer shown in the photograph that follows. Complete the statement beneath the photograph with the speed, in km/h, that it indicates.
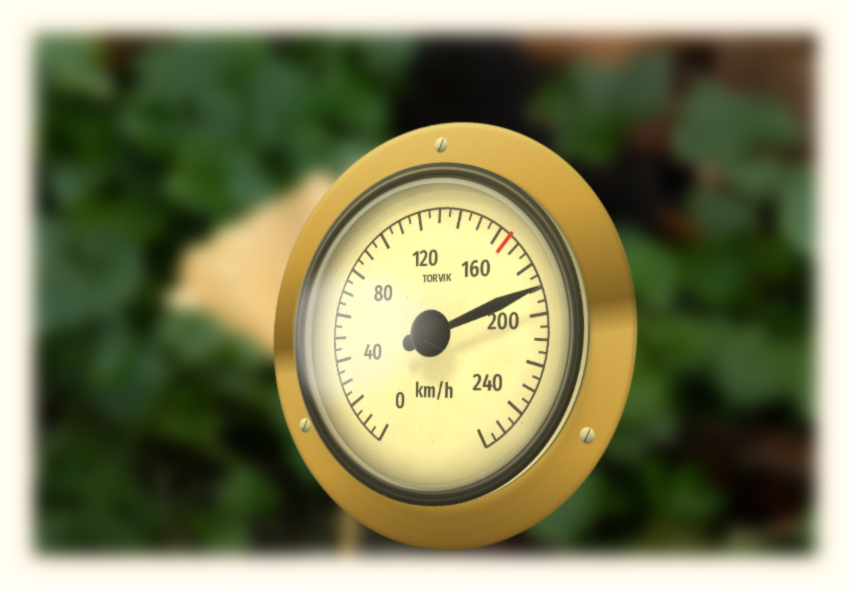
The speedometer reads 190 km/h
